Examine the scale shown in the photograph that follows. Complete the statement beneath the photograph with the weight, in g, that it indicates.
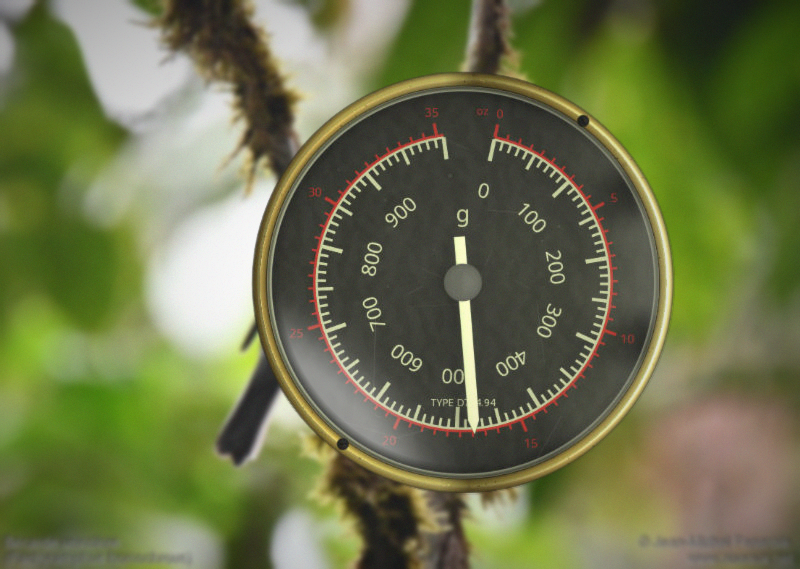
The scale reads 480 g
